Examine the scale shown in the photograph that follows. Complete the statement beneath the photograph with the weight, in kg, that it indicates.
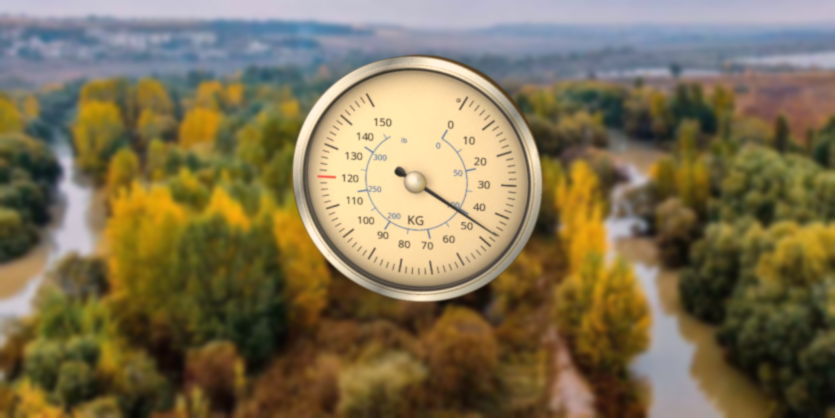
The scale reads 46 kg
